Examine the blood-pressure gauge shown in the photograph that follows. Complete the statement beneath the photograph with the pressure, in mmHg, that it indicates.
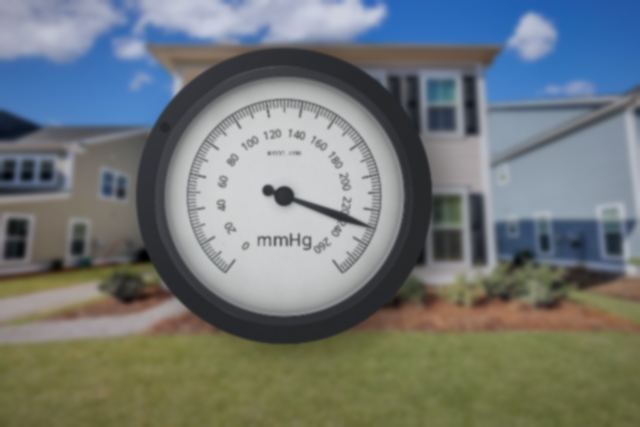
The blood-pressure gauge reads 230 mmHg
